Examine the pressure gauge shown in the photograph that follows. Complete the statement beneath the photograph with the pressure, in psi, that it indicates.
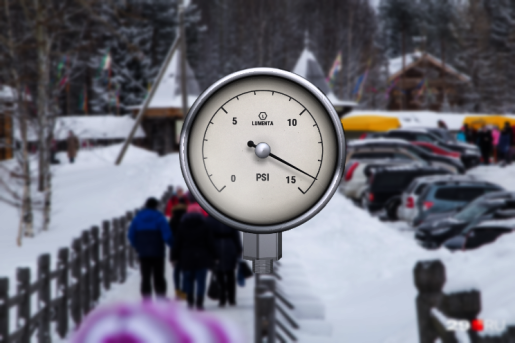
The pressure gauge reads 14 psi
